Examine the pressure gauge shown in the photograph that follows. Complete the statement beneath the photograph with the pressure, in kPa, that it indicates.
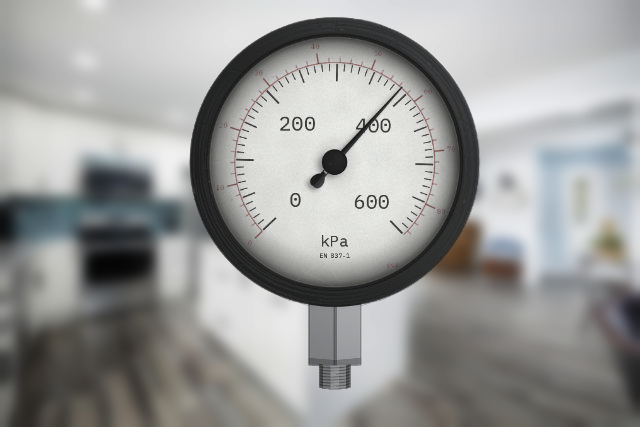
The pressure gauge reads 390 kPa
